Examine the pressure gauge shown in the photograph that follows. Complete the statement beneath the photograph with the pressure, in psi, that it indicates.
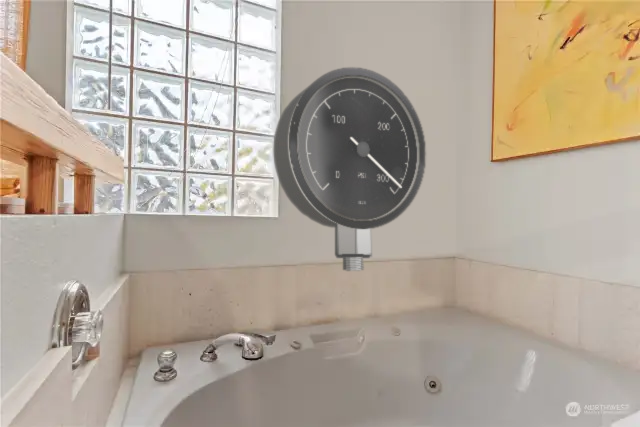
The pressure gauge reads 290 psi
